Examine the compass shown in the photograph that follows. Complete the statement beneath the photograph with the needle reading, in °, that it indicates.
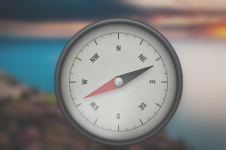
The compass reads 245 °
